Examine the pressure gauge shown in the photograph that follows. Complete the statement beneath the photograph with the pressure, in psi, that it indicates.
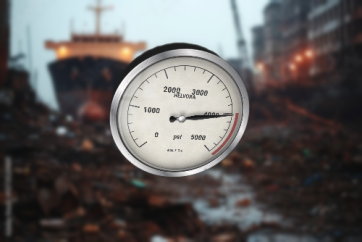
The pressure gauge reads 4000 psi
